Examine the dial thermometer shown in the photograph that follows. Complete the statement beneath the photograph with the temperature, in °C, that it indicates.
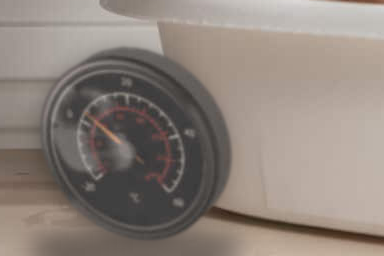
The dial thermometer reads 4 °C
